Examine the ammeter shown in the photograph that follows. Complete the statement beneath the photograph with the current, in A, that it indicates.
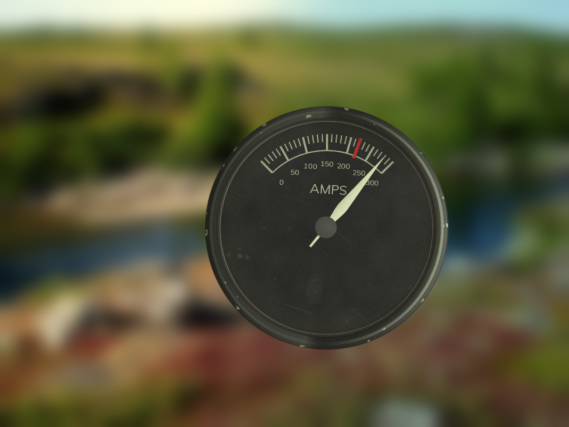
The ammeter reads 280 A
